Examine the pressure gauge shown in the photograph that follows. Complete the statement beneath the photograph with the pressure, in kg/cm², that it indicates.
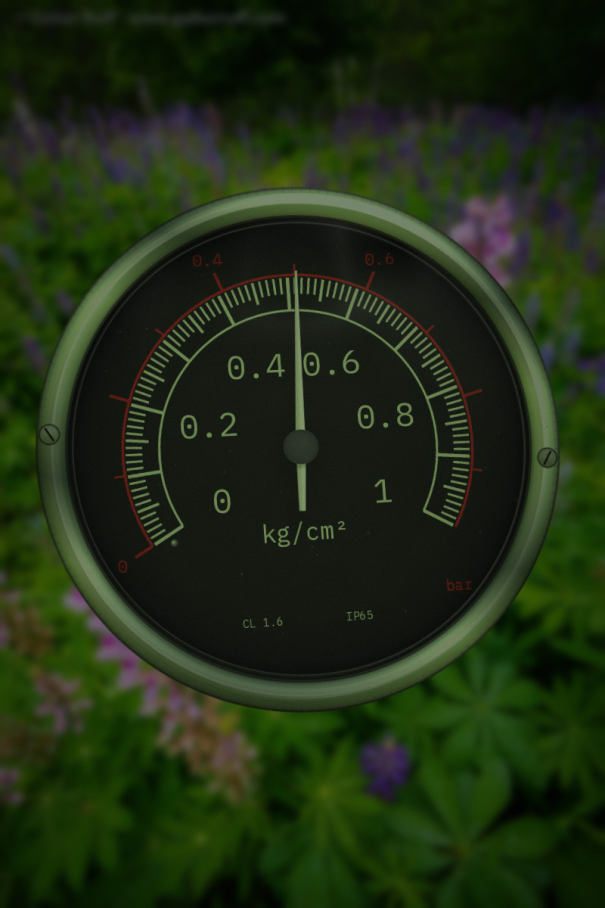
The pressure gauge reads 0.51 kg/cm²
